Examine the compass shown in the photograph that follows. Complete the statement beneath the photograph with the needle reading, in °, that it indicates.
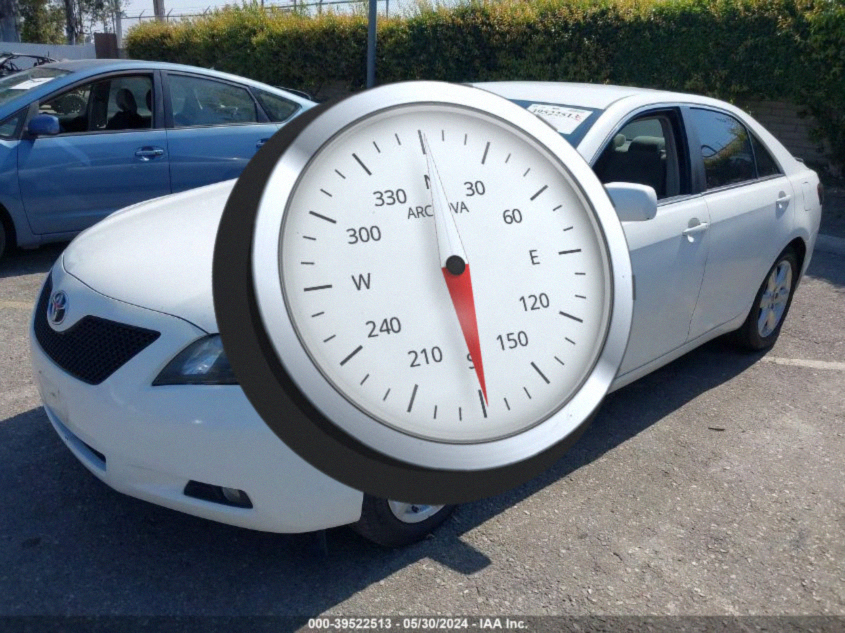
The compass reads 180 °
